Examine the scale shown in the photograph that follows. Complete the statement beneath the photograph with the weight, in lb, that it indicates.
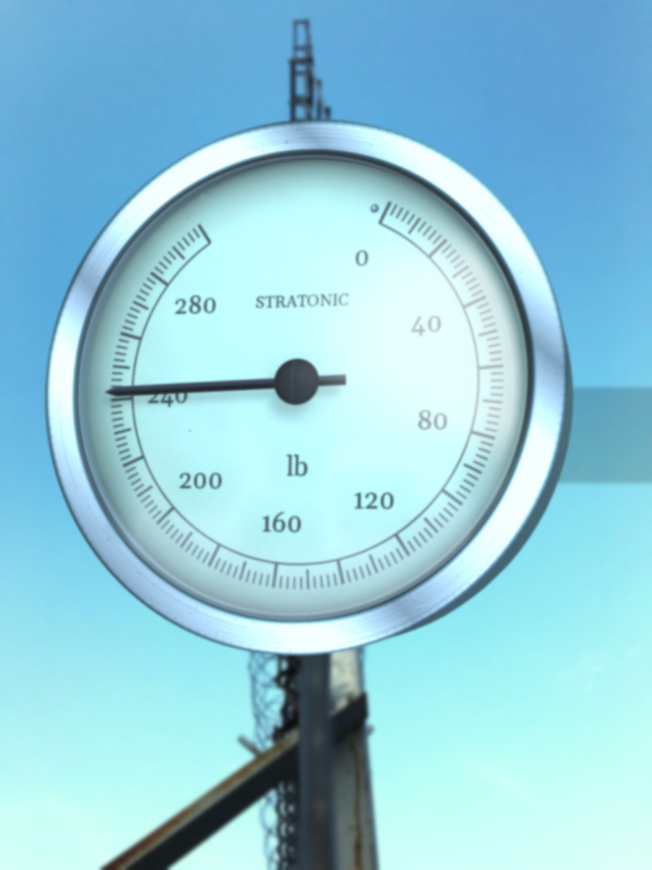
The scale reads 242 lb
